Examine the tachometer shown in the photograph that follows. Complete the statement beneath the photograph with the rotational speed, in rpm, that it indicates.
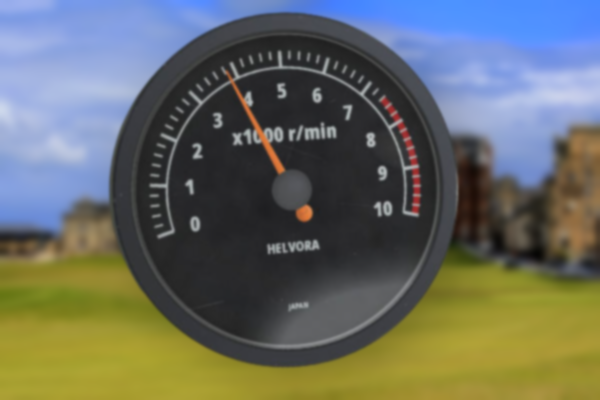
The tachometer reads 3800 rpm
